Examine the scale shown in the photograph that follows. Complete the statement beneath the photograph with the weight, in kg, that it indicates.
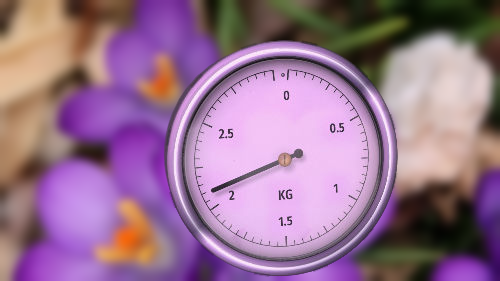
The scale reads 2.1 kg
